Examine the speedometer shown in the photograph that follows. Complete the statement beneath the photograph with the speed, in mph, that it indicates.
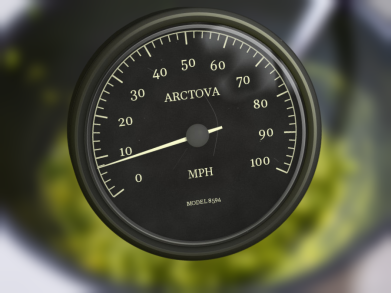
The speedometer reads 8 mph
